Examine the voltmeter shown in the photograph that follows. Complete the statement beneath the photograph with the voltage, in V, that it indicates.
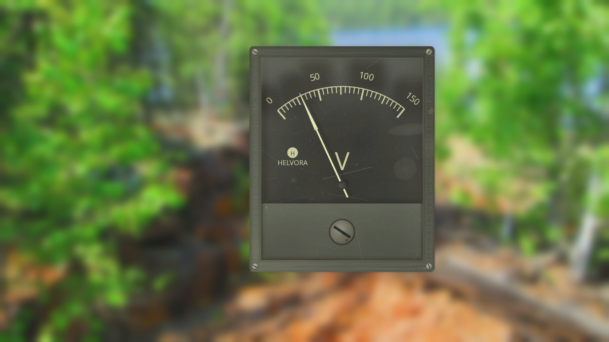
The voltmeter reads 30 V
